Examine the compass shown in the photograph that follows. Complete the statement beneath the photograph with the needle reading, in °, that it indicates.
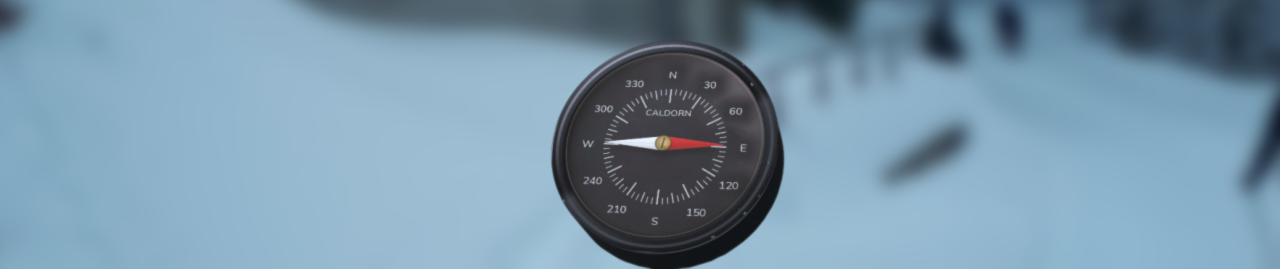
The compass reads 90 °
